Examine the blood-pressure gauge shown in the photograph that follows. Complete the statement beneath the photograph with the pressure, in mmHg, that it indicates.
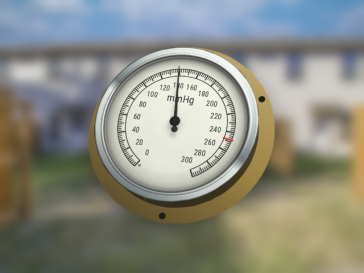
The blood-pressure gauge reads 140 mmHg
